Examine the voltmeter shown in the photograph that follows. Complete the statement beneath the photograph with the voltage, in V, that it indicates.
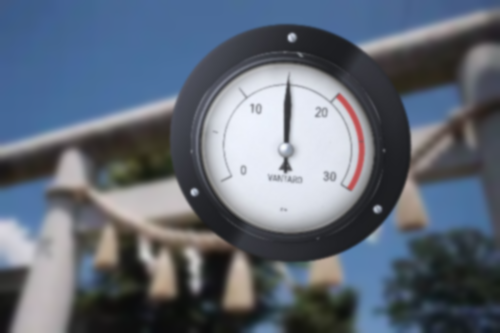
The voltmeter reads 15 V
